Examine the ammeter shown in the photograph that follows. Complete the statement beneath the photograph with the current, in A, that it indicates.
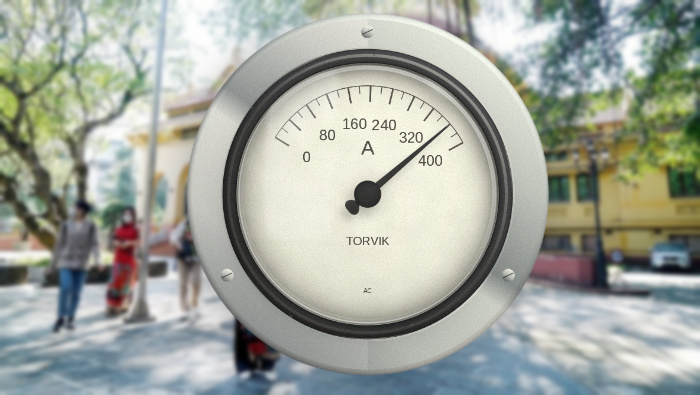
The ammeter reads 360 A
